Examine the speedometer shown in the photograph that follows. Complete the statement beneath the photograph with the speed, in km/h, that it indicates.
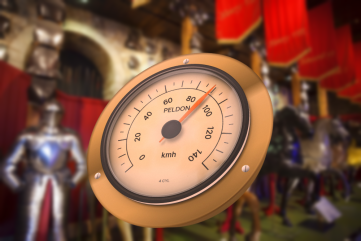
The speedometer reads 90 km/h
